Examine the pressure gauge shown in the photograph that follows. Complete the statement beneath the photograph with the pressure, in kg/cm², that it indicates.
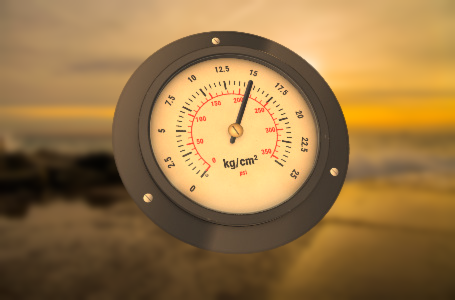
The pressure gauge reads 15 kg/cm²
